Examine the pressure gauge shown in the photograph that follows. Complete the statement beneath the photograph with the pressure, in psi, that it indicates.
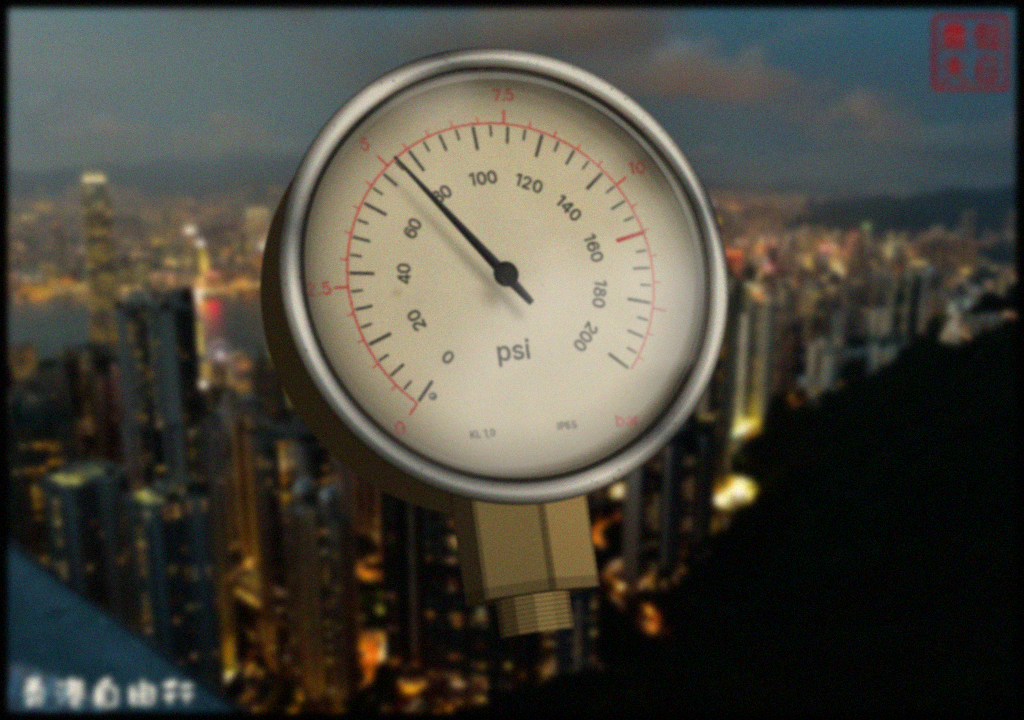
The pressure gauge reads 75 psi
